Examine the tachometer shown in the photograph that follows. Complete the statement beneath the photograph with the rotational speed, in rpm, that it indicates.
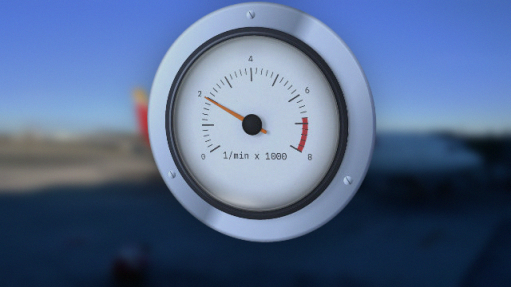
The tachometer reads 2000 rpm
